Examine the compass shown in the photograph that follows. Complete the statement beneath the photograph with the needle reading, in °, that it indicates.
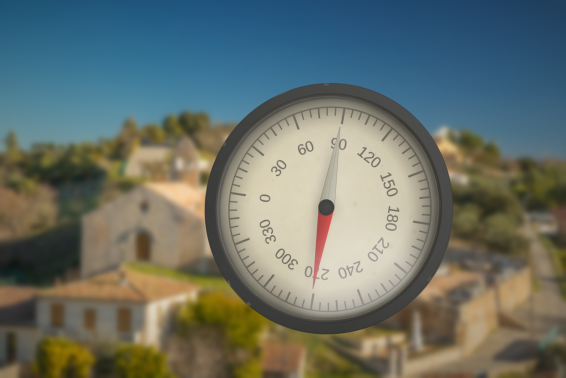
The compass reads 270 °
